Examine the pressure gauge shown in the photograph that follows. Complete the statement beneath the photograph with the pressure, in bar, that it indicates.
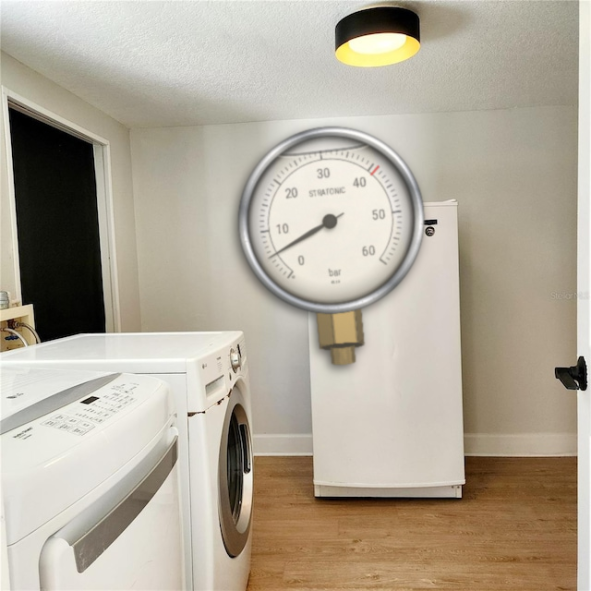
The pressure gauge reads 5 bar
